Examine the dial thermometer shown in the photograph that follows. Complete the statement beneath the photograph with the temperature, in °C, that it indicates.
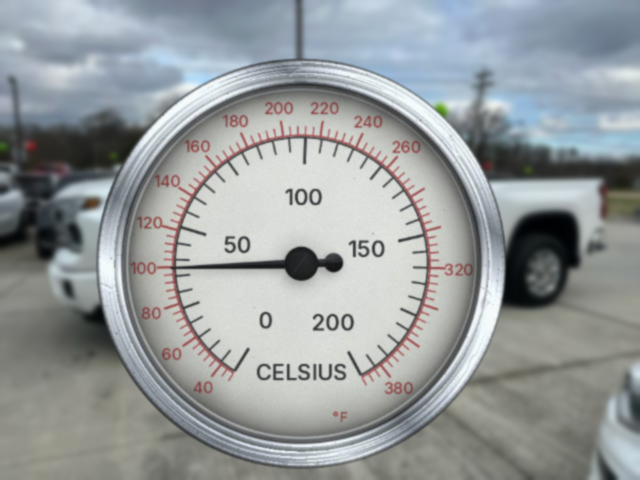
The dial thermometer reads 37.5 °C
